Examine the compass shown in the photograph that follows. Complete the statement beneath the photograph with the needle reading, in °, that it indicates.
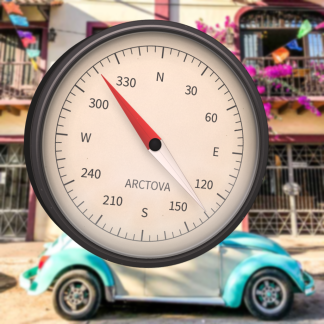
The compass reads 315 °
